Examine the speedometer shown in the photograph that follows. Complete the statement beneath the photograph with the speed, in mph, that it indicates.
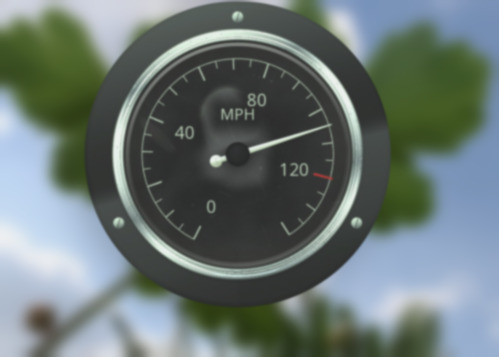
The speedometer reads 105 mph
